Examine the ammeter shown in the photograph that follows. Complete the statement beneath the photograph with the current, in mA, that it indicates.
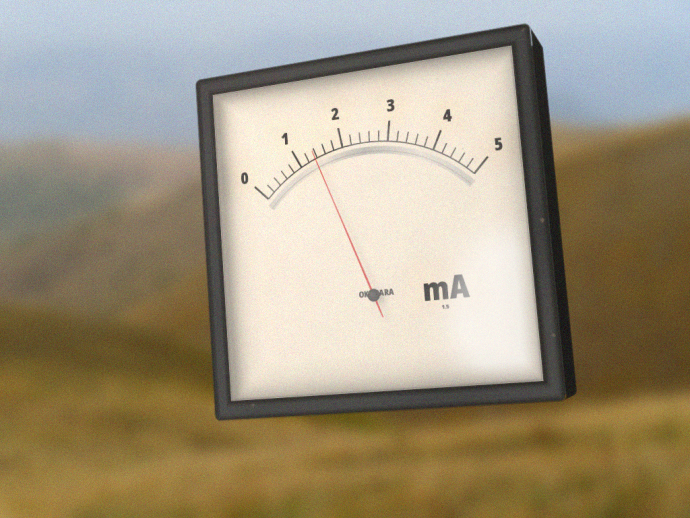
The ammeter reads 1.4 mA
